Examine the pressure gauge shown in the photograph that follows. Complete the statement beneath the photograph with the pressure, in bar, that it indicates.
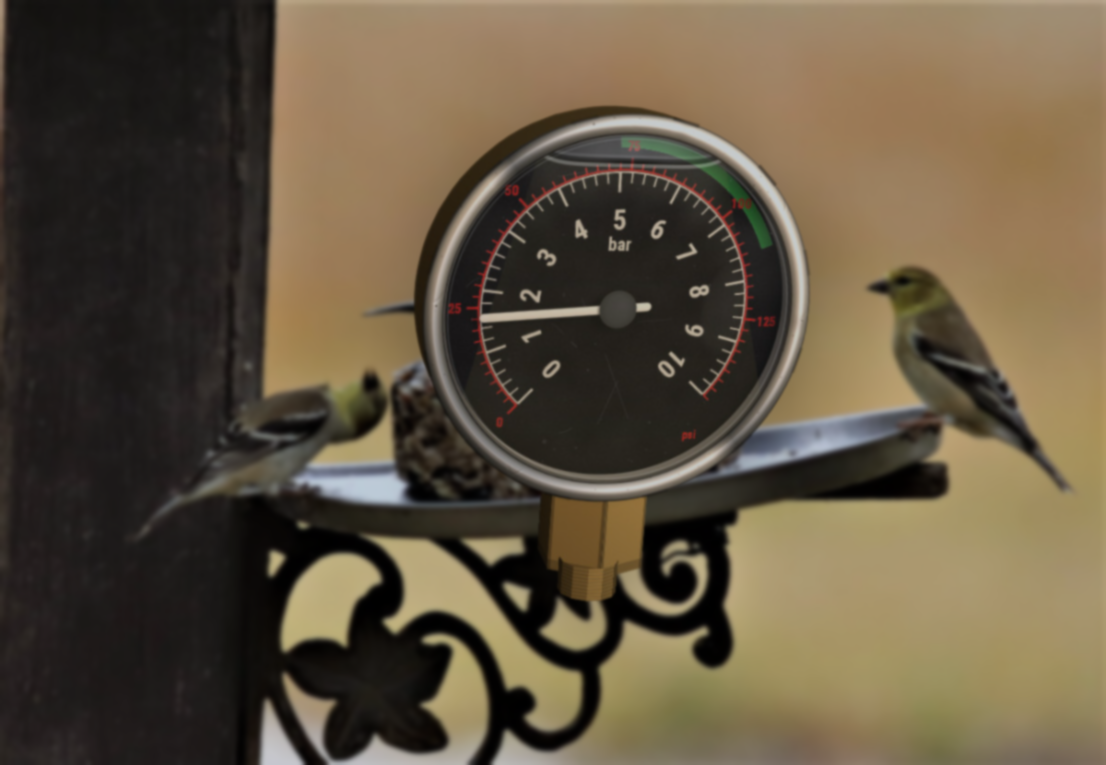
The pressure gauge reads 1.6 bar
